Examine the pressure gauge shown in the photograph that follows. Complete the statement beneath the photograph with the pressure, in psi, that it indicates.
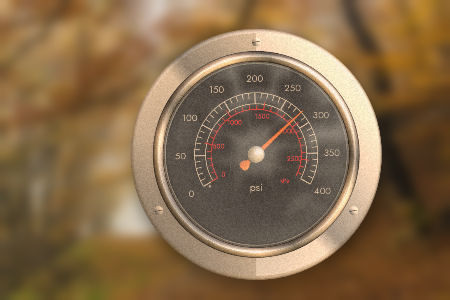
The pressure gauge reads 280 psi
